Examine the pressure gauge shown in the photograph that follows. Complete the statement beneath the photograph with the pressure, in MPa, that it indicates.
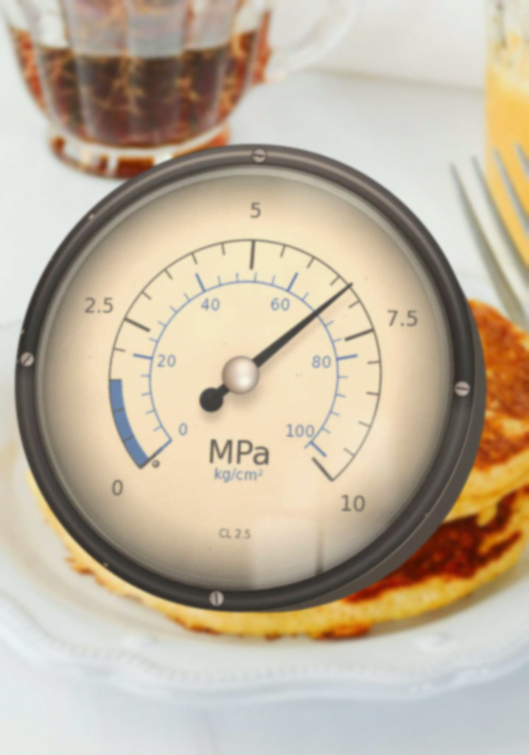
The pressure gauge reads 6.75 MPa
